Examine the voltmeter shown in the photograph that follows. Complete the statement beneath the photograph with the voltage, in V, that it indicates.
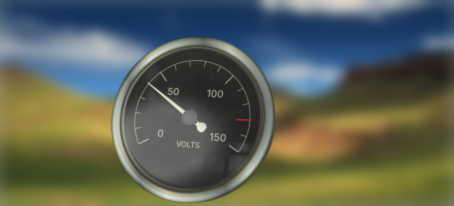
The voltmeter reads 40 V
